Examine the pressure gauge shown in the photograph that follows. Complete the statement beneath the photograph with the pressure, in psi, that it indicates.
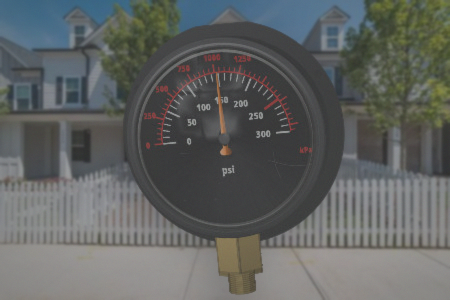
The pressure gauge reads 150 psi
